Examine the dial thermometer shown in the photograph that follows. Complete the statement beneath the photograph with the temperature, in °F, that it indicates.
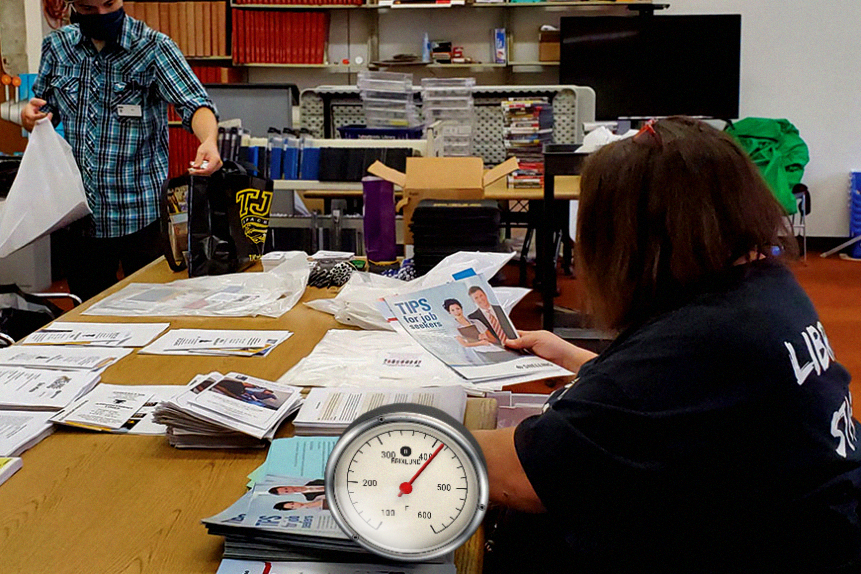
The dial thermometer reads 410 °F
